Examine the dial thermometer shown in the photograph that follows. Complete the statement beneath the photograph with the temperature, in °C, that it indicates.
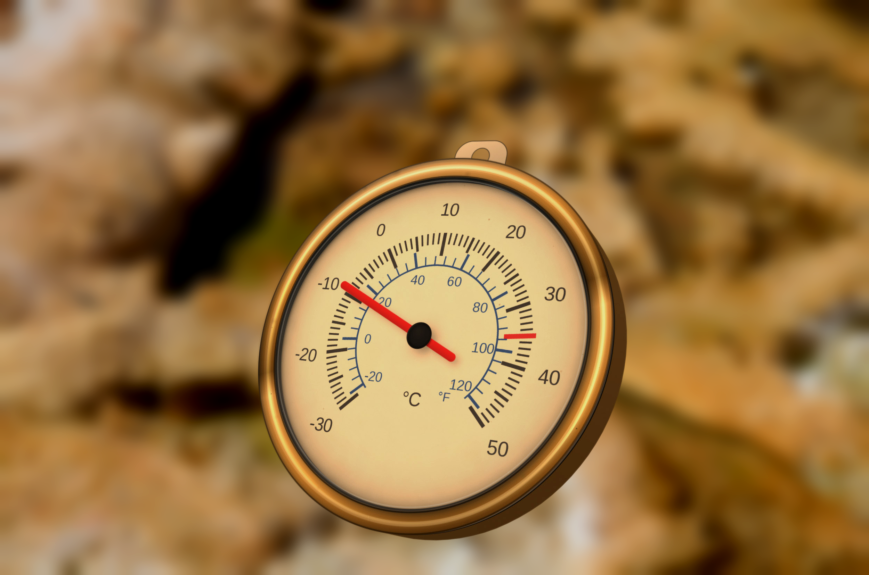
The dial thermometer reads -9 °C
